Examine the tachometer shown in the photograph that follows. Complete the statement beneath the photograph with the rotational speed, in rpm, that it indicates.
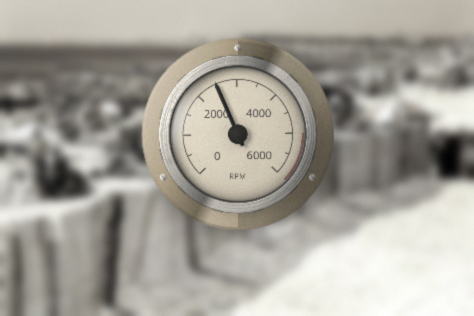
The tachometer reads 2500 rpm
